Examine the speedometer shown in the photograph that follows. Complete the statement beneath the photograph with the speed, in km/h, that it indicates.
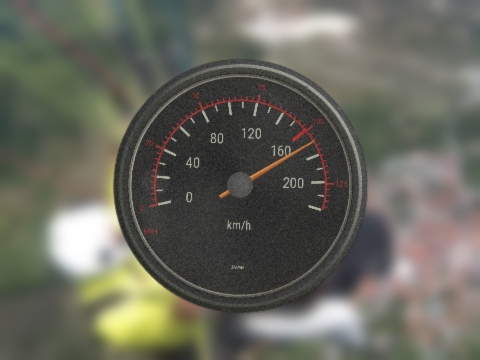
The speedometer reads 170 km/h
